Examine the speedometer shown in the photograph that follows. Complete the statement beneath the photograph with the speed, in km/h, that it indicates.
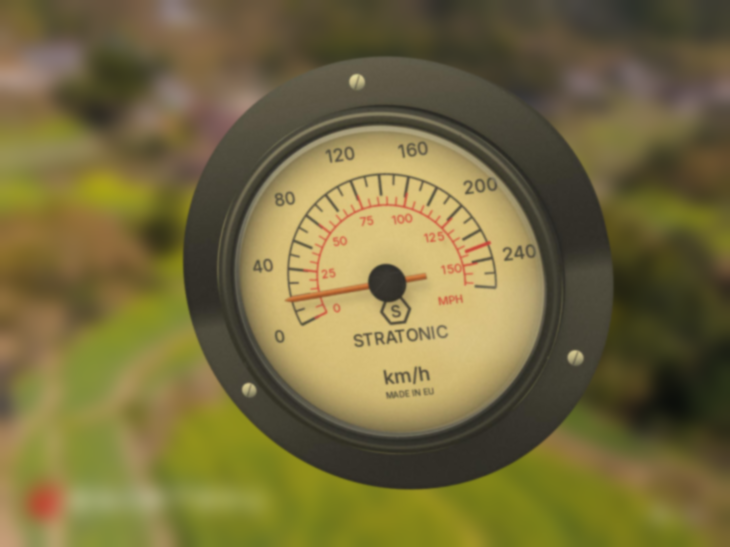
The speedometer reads 20 km/h
